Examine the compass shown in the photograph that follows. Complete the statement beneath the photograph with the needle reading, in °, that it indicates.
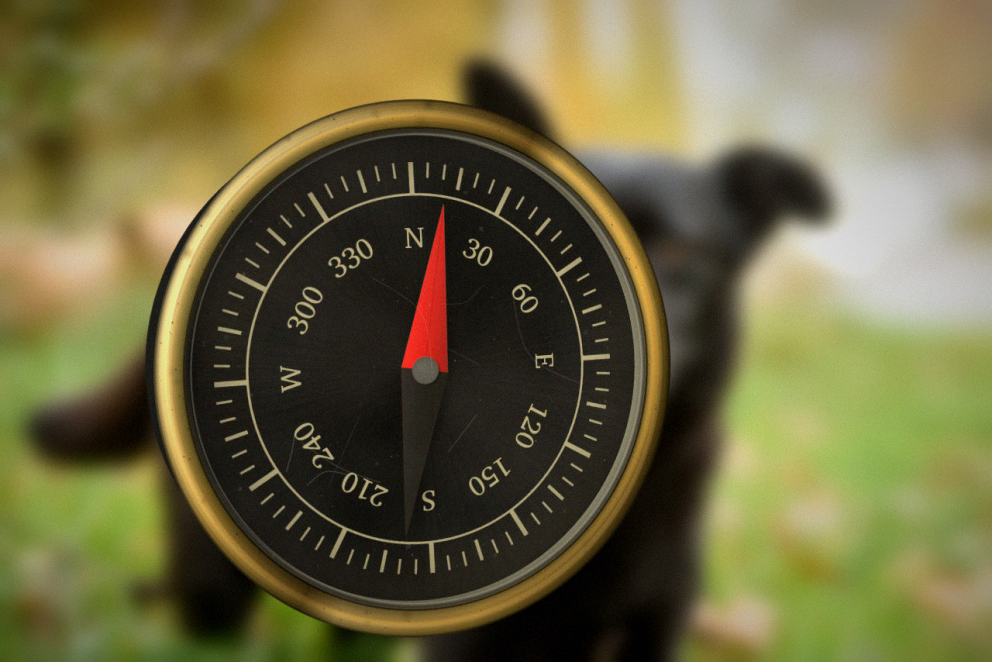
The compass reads 10 °
